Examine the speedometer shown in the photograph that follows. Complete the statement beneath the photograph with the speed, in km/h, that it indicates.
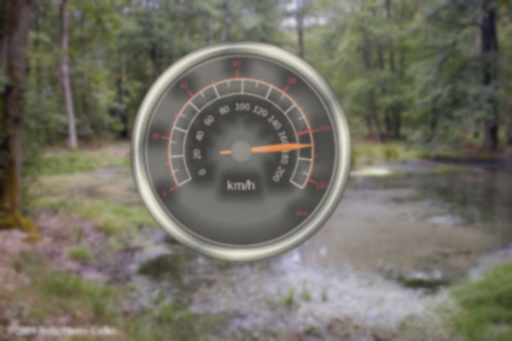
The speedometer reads 170 km/h
